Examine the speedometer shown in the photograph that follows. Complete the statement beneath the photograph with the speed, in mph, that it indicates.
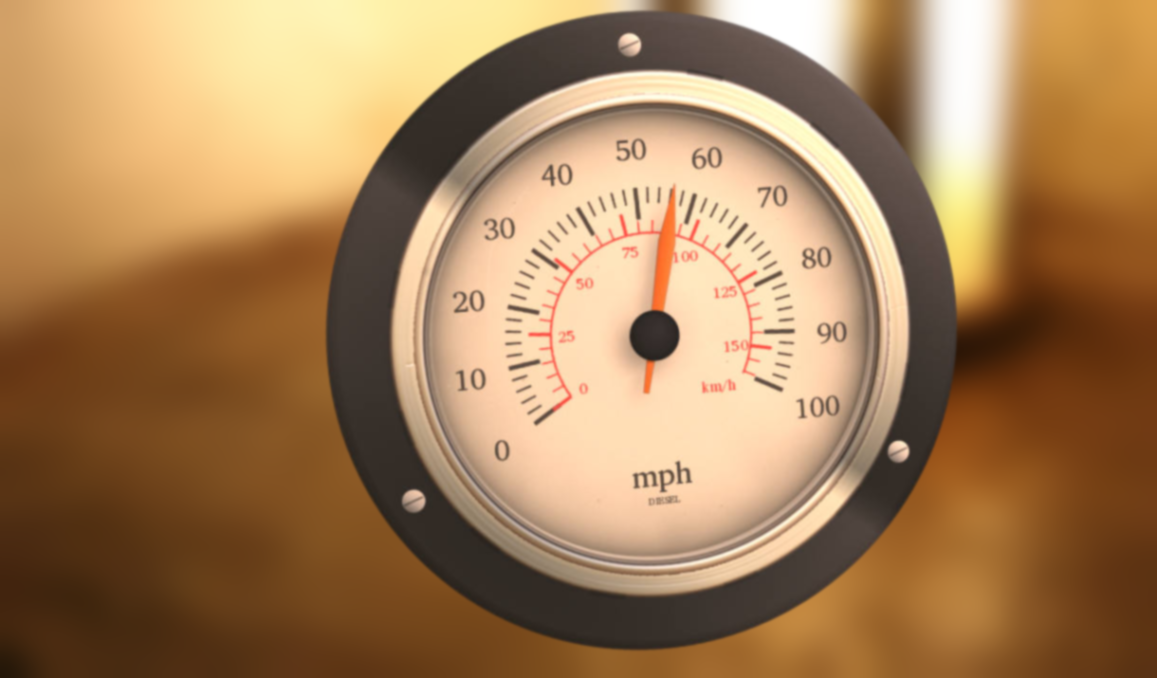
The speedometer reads 56 mph
